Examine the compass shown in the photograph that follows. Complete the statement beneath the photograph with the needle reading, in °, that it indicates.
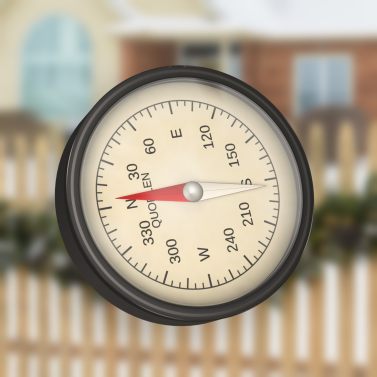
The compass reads 5 °
